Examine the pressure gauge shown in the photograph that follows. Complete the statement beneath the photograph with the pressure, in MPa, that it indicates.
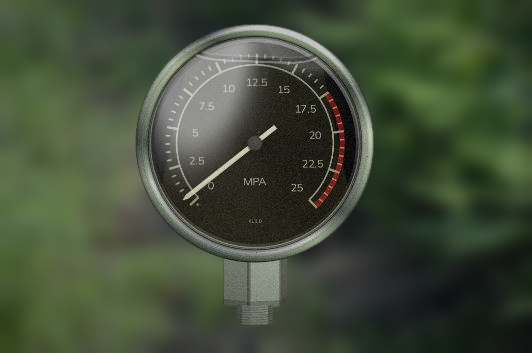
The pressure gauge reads 0.5 MPa
